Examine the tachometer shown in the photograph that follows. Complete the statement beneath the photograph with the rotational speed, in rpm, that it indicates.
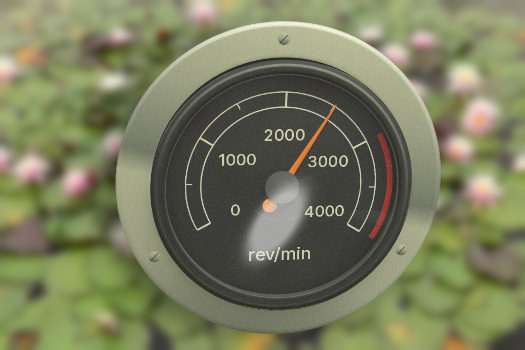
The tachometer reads 2500 rpm
